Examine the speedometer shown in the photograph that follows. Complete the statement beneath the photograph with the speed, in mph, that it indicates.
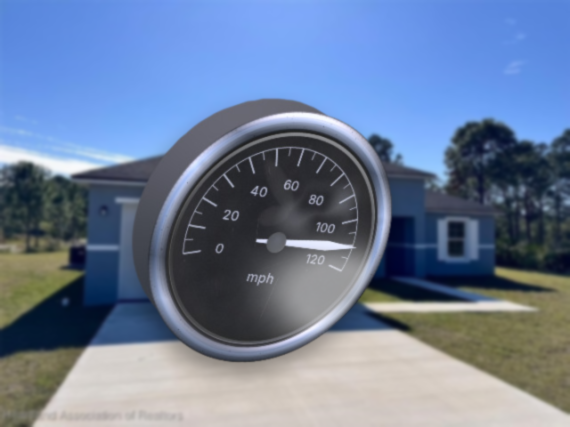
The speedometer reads 110 mph
